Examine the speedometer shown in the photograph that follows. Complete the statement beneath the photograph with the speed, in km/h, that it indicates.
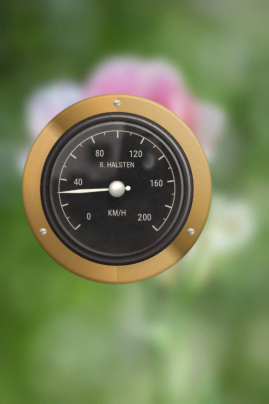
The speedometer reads 30 km/h
